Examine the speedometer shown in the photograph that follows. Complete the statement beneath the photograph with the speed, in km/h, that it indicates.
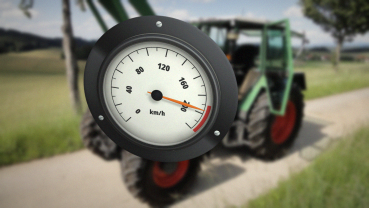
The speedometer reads 195 km/h
